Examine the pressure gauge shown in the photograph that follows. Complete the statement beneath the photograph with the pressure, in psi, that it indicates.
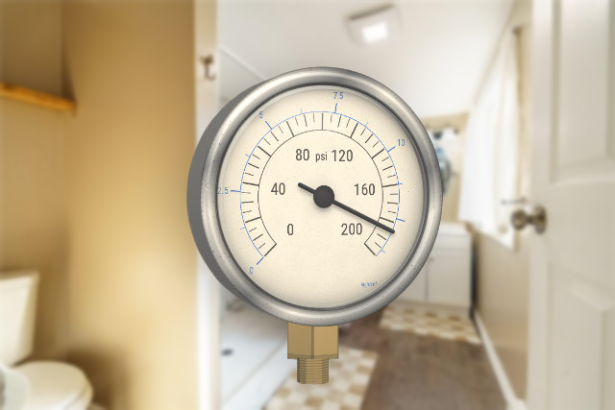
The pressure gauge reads 185 psi
